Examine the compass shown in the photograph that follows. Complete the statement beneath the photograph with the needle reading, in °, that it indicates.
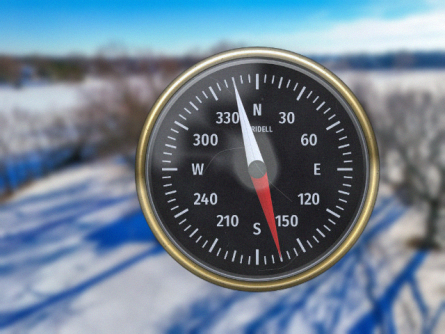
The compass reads 165 °
